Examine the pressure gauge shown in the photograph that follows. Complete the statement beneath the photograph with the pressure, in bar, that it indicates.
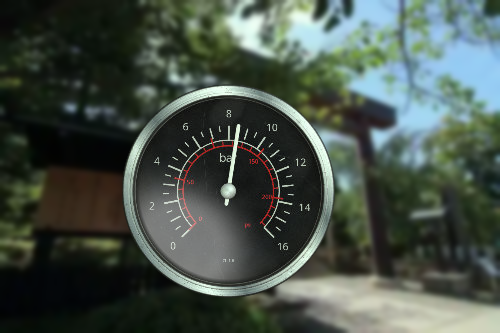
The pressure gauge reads 8.5 bar
